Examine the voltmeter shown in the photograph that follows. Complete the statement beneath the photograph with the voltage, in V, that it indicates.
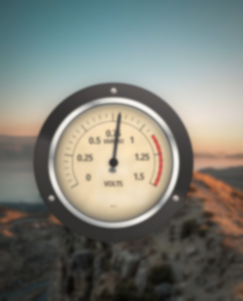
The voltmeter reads 0.8 V
